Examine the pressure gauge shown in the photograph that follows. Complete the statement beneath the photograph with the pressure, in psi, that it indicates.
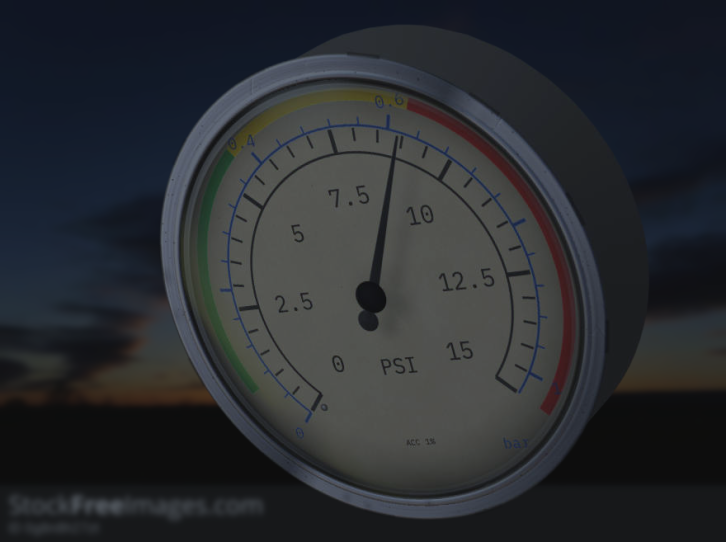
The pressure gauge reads 9 psi
